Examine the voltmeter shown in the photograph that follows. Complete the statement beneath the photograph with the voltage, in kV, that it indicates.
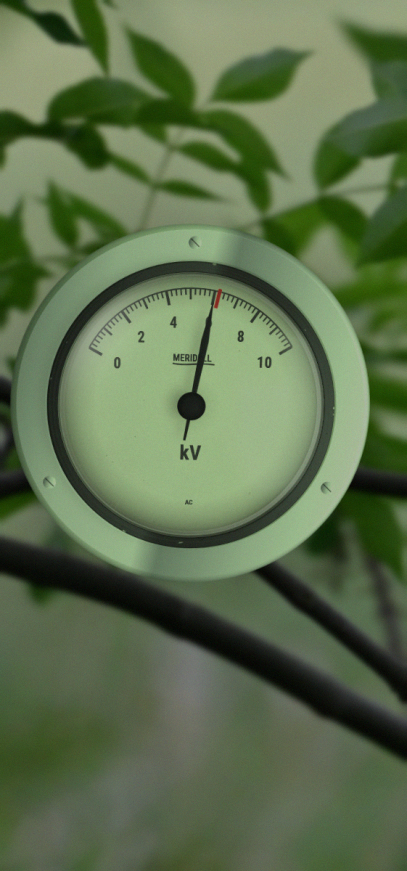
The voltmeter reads 6 kV
